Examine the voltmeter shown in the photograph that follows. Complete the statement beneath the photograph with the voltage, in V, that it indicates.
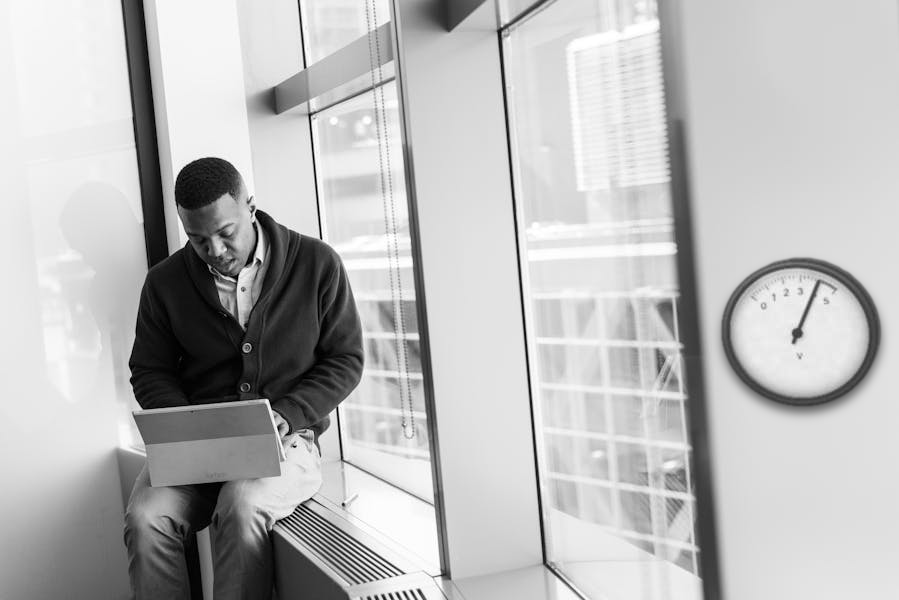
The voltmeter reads 4 V
